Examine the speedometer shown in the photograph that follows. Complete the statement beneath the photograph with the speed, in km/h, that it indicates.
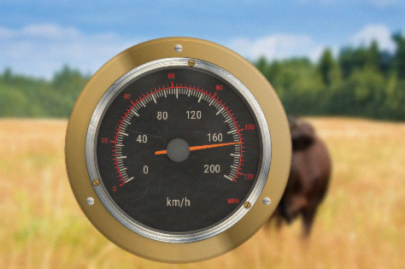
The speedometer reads 170 km/h
